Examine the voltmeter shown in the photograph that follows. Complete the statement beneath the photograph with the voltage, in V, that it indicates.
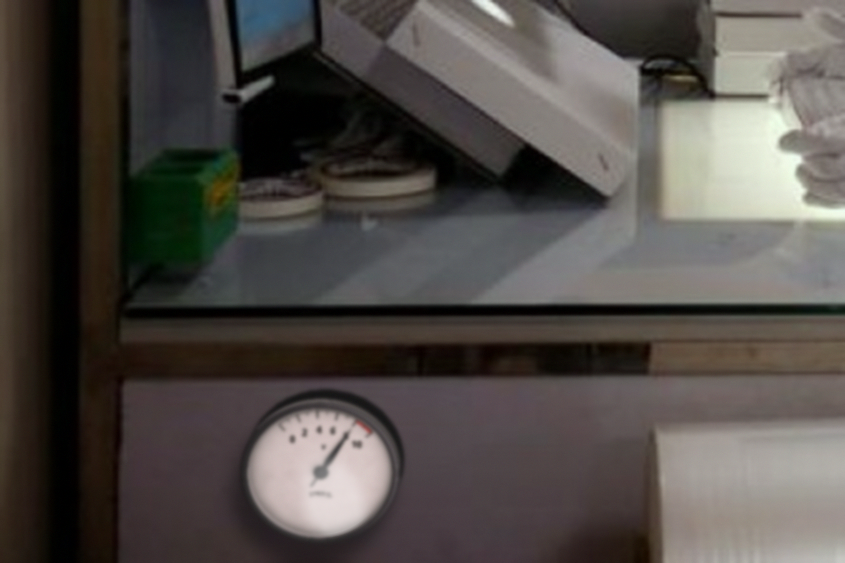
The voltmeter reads 8 V
